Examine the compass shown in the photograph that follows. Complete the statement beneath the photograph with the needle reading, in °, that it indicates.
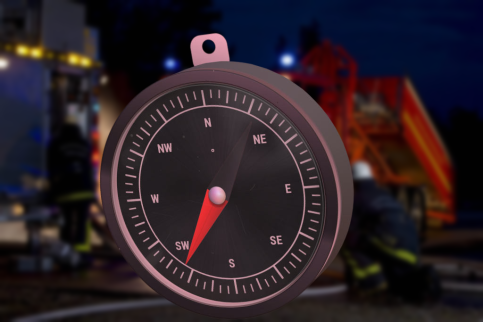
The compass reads 215 °
